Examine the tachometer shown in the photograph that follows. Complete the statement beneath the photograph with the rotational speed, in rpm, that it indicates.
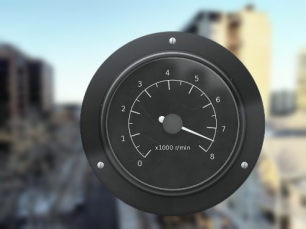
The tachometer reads 7500 rpm
